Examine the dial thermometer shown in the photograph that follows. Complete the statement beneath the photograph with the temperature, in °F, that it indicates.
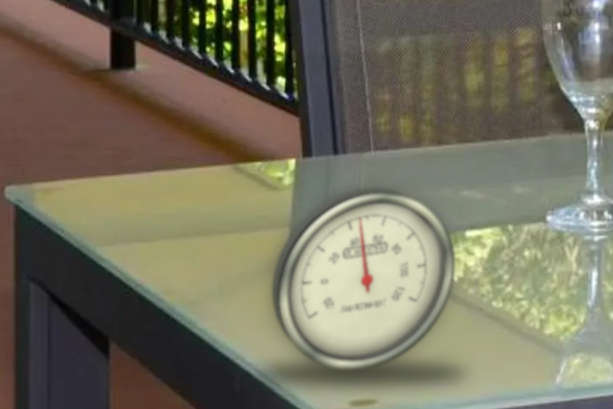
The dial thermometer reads 45 °F
